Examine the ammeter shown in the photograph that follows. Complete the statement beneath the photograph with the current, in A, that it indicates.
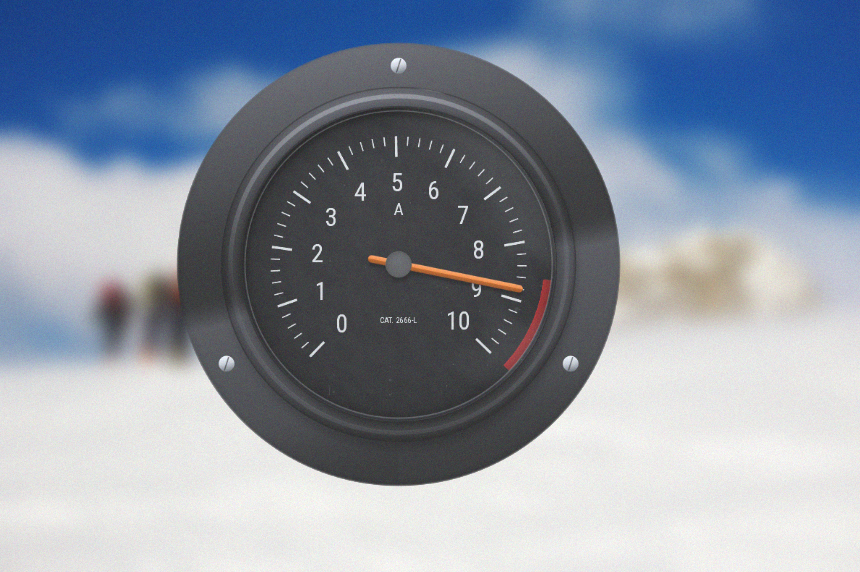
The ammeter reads 8.8 A
